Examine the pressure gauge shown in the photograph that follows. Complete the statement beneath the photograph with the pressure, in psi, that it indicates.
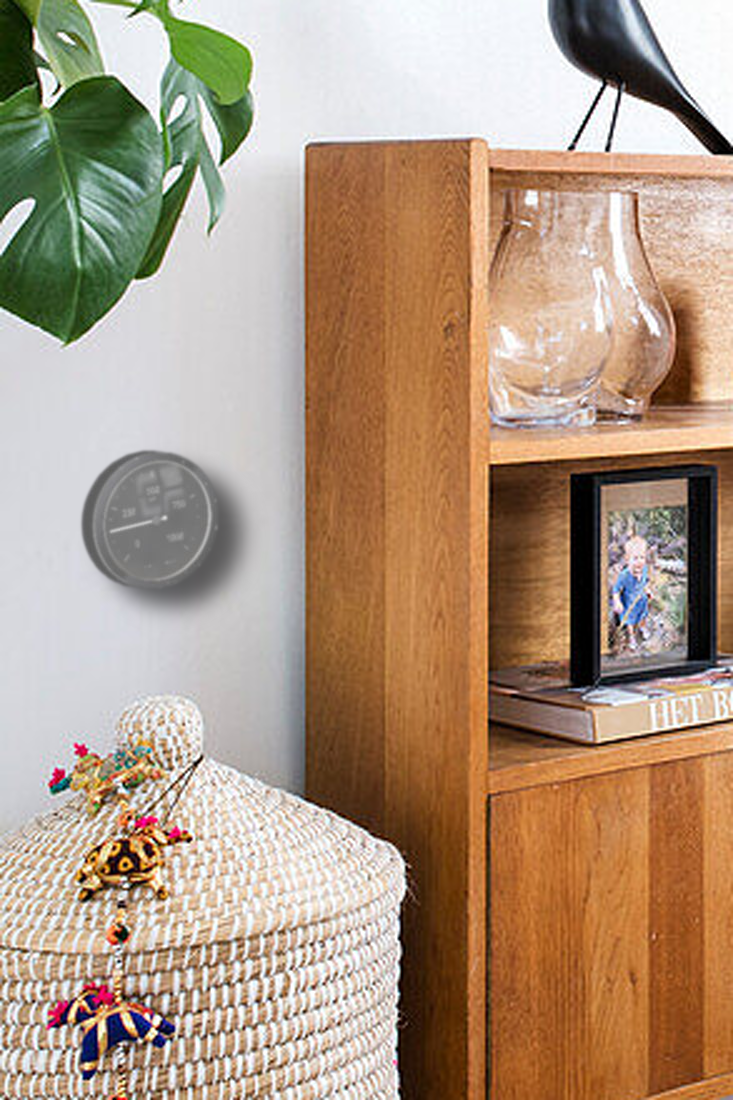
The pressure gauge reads 150 psi
